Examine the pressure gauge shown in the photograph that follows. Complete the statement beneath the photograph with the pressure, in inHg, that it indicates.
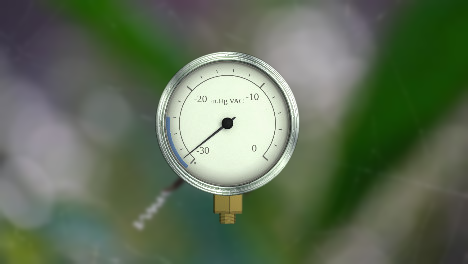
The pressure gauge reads -29 inHg
